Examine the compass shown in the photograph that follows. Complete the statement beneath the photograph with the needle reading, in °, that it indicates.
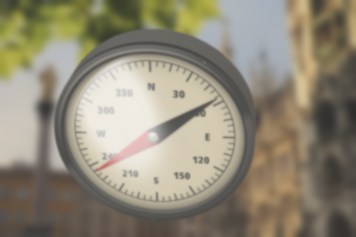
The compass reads 235 °
